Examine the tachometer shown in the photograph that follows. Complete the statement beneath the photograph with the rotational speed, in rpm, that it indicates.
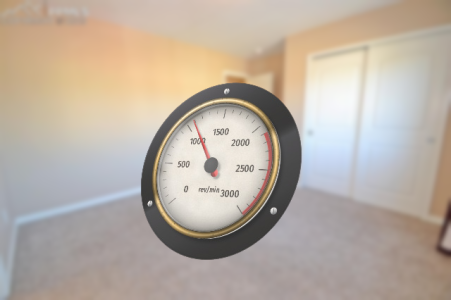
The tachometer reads 1100 rpm
